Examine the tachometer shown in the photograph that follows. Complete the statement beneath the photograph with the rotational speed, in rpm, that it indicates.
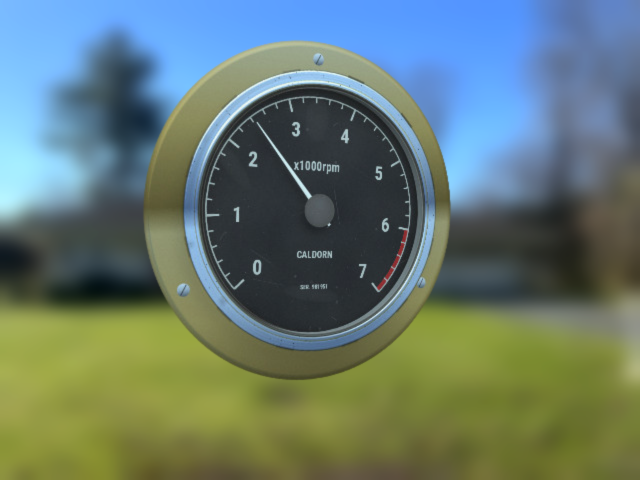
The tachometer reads 2400 rpm
